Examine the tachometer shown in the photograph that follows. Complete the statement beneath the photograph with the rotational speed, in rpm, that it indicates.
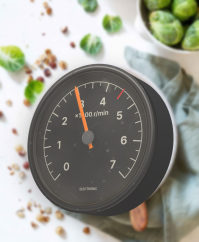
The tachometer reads 3000 rpm
